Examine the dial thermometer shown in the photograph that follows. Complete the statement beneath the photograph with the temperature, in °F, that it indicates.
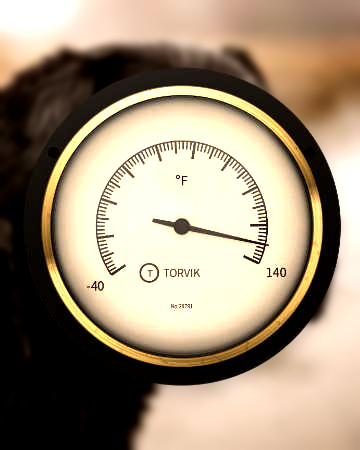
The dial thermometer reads 130 °F
